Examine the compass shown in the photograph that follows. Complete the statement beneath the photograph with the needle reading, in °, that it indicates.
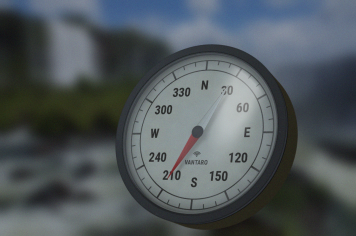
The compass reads 210 °
